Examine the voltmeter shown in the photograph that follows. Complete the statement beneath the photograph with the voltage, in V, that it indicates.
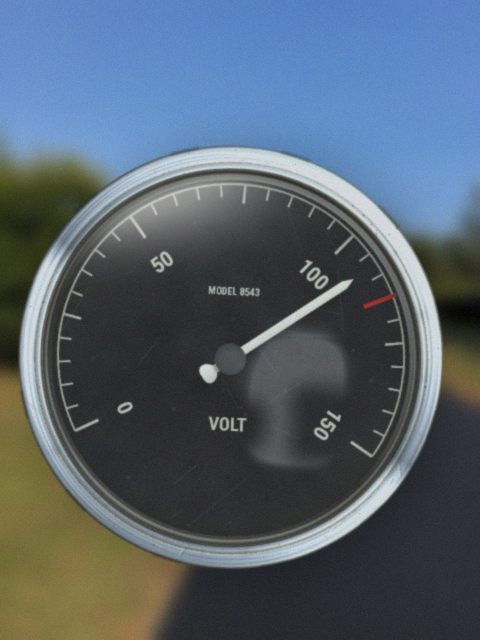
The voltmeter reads 107.5 V
